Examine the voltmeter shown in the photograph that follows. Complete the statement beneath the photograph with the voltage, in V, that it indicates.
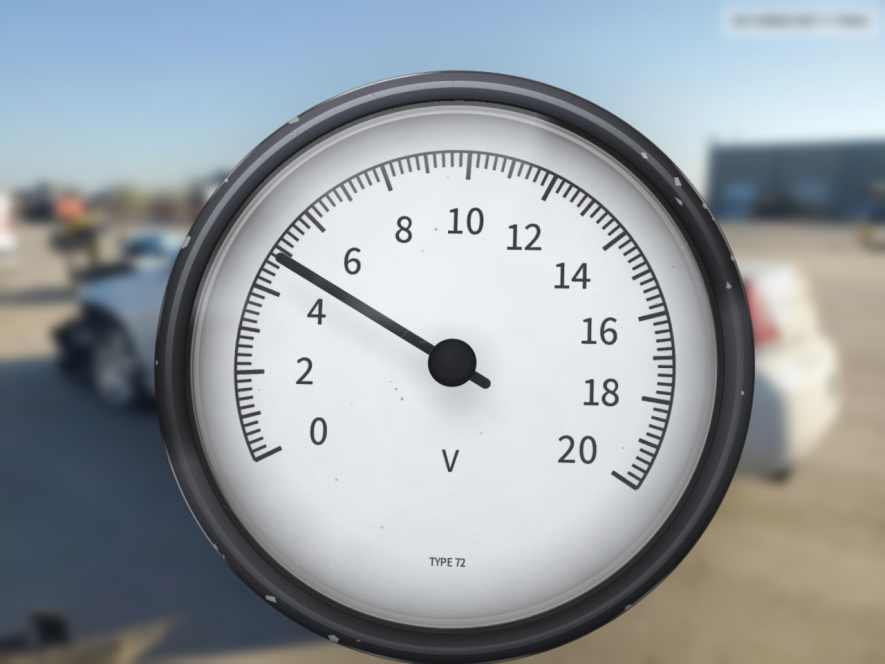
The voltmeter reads 4.8 V
